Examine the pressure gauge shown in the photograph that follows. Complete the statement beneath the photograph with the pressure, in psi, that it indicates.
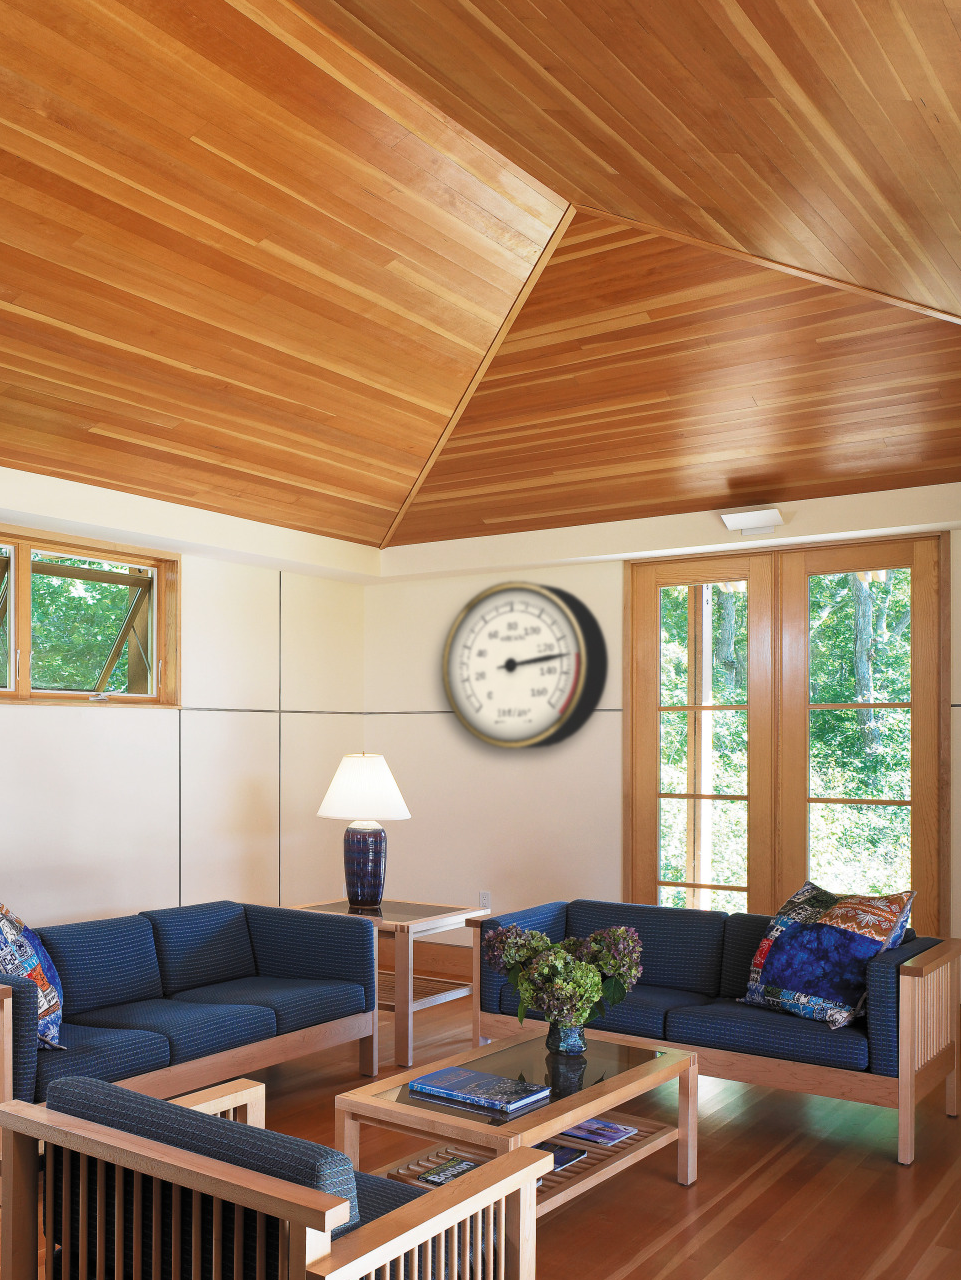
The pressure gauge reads 130 psi
